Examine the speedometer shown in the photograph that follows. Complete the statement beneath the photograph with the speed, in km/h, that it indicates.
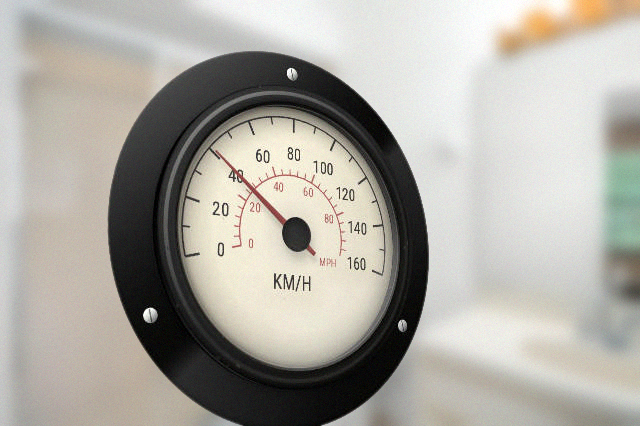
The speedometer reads 40 km/h
